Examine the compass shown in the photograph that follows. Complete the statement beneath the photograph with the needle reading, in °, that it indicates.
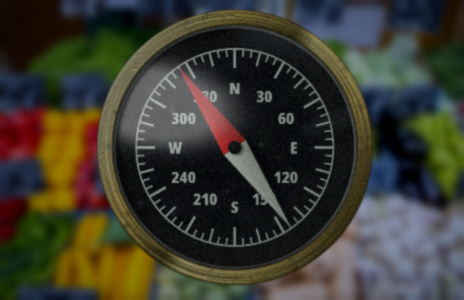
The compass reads 325 °
